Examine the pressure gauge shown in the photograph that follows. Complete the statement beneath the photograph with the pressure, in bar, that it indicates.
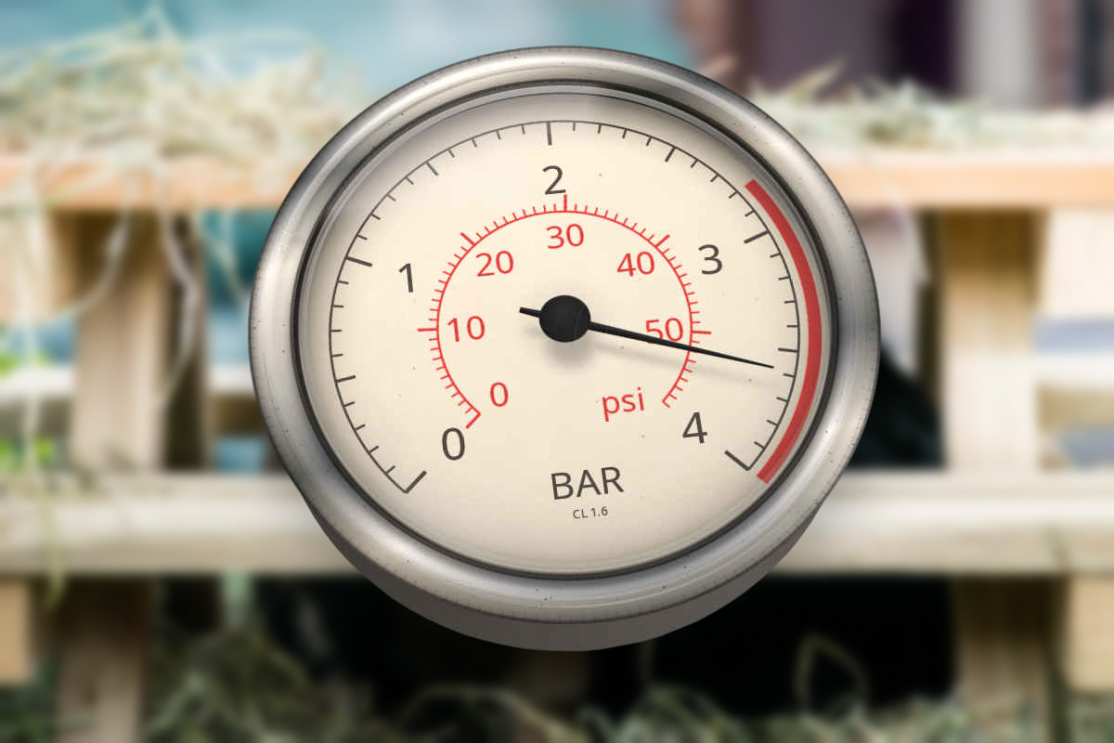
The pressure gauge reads 3.6 bar
